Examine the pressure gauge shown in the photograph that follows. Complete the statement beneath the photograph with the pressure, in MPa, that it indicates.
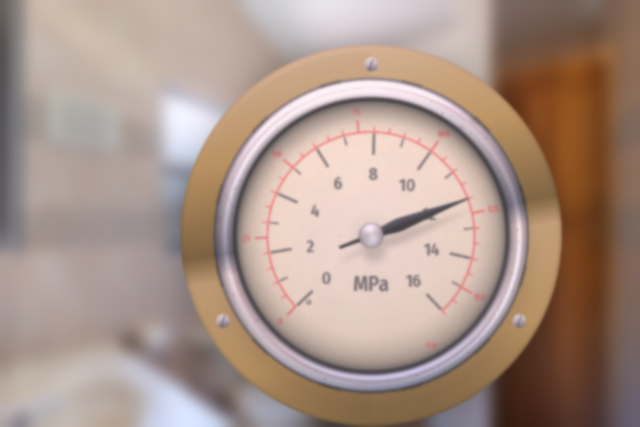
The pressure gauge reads 12 MPa
